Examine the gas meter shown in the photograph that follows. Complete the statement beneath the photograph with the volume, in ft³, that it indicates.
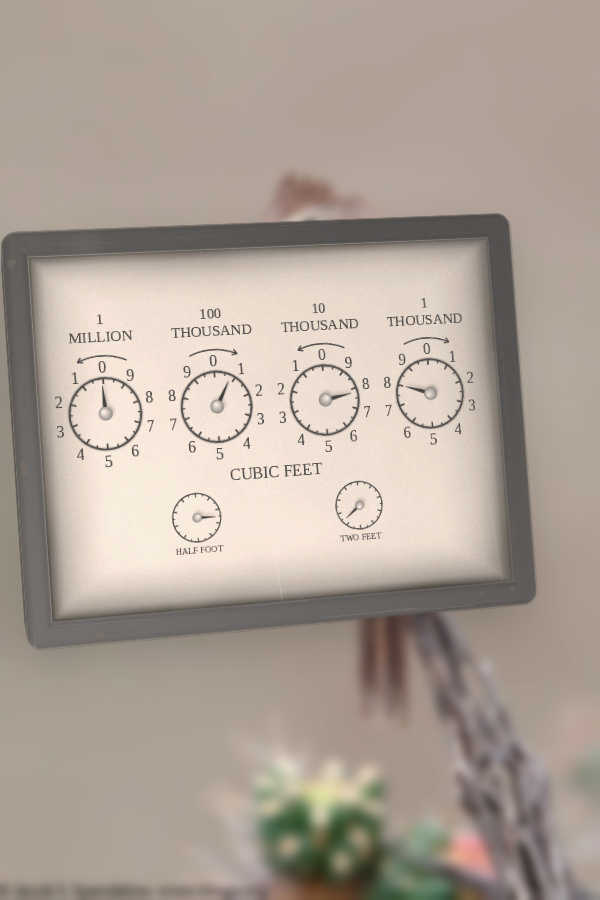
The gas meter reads 7800 ft³
